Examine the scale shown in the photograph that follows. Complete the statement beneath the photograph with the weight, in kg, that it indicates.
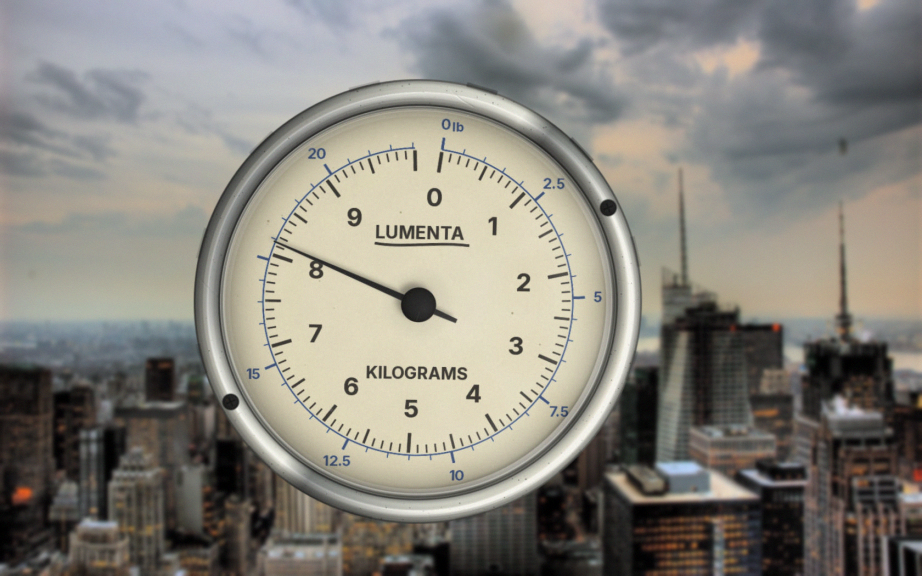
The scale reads 8.15 kg
